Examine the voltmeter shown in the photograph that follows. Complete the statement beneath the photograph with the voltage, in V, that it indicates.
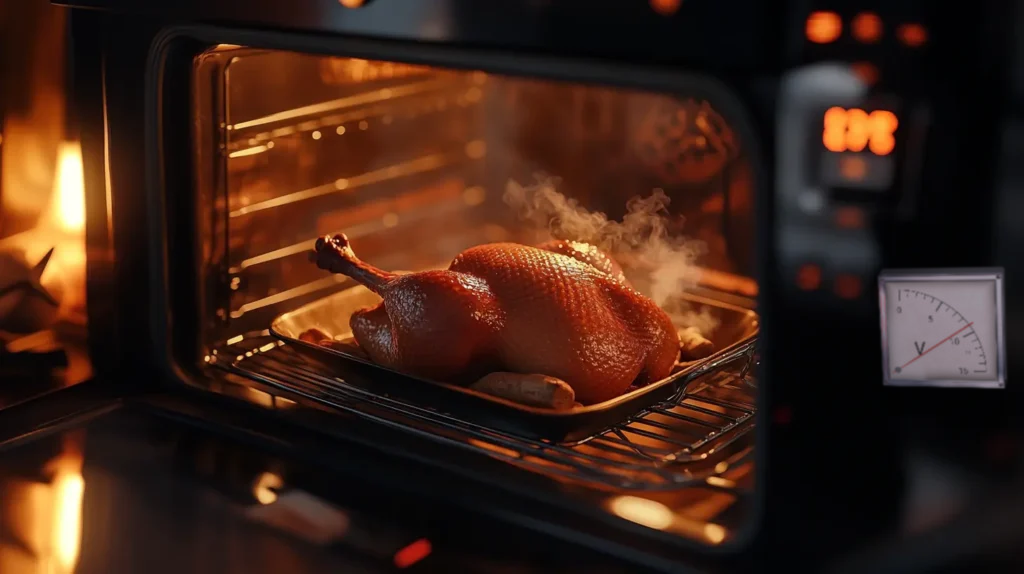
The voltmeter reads 9 V
